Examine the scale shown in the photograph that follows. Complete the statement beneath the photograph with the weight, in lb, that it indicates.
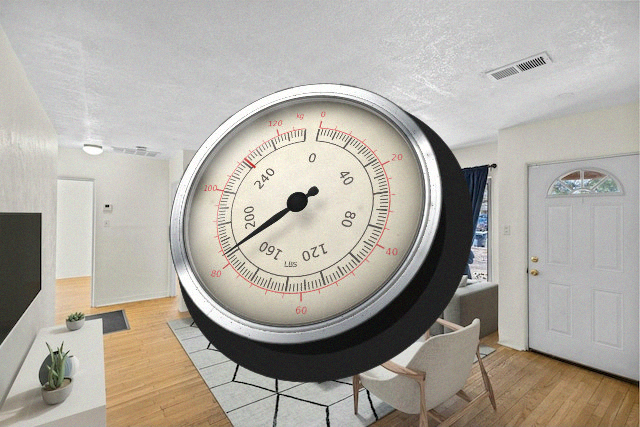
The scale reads 180 lb
